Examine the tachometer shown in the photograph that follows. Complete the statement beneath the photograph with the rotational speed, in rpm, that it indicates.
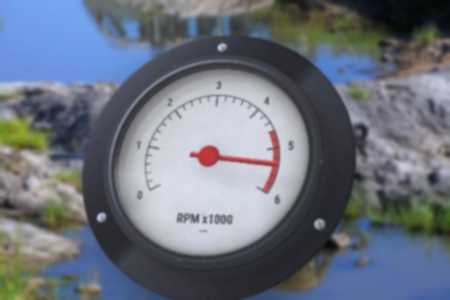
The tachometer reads 5400 rpm
